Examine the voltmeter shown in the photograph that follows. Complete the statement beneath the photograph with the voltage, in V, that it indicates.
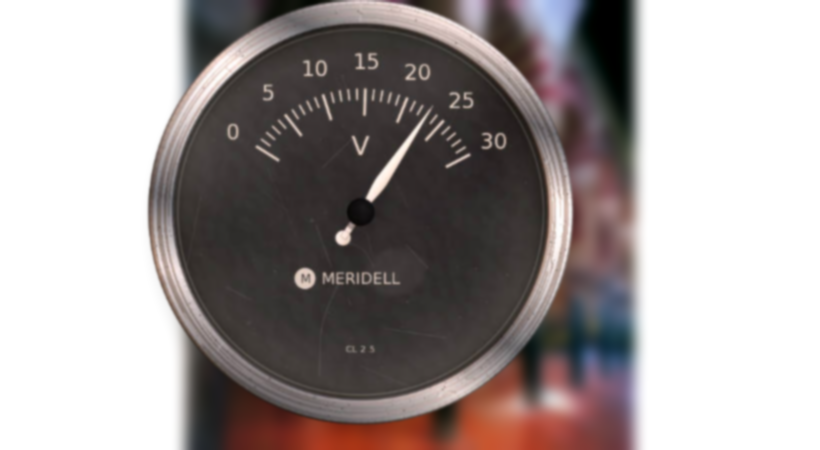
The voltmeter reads 23 V
